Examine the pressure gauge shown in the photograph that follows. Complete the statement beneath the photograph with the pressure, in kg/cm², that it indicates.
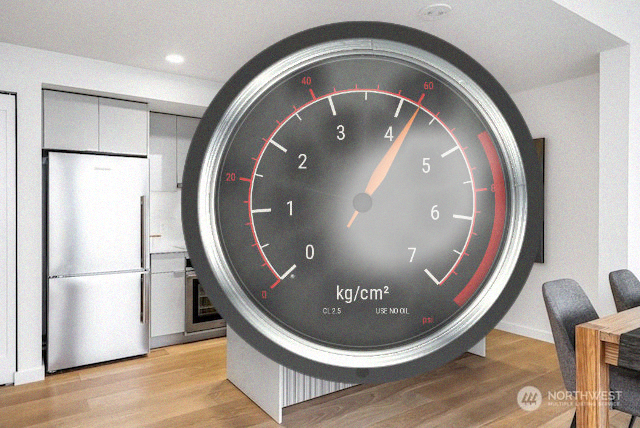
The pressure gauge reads 4.25 kg/cm²
